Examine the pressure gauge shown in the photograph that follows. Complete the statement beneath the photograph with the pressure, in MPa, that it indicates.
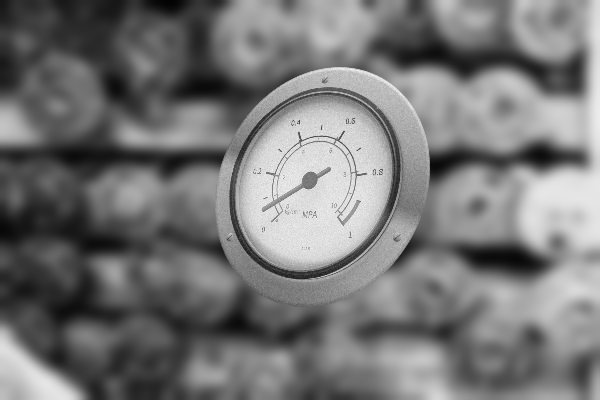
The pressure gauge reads 0.05 MPa
